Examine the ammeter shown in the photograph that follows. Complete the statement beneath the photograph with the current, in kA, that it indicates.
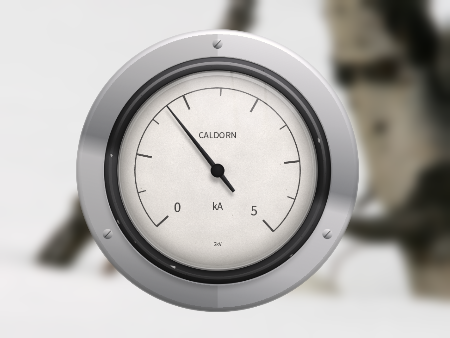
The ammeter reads 1.75 kA
